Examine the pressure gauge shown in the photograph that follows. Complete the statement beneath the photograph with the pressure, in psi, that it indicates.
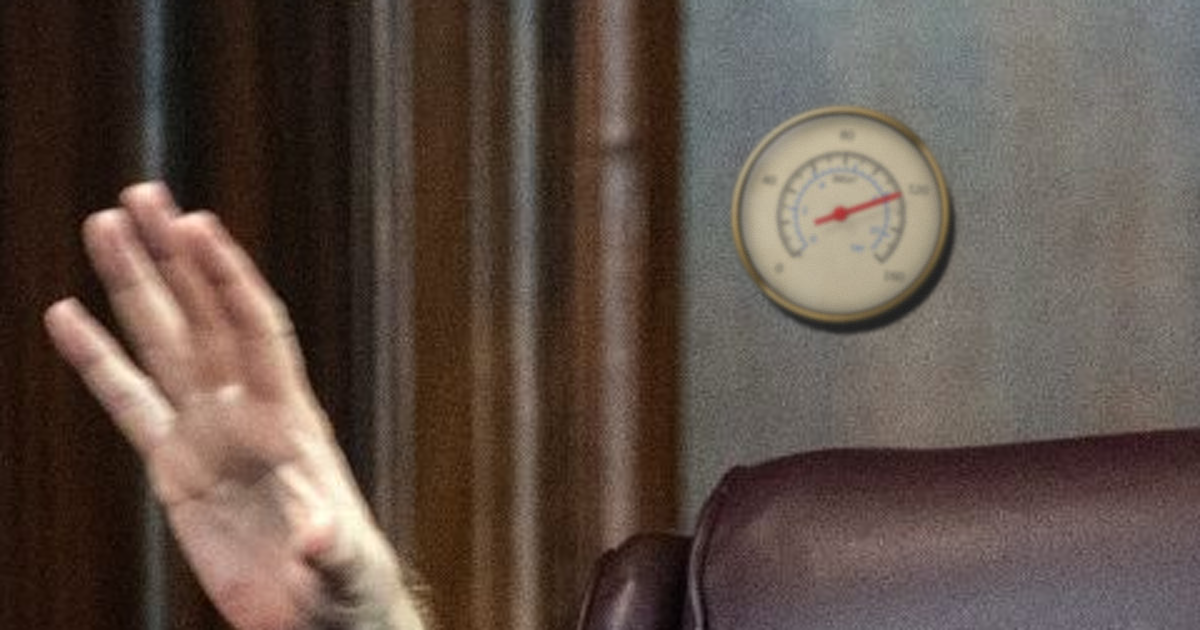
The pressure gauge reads 120 psi
